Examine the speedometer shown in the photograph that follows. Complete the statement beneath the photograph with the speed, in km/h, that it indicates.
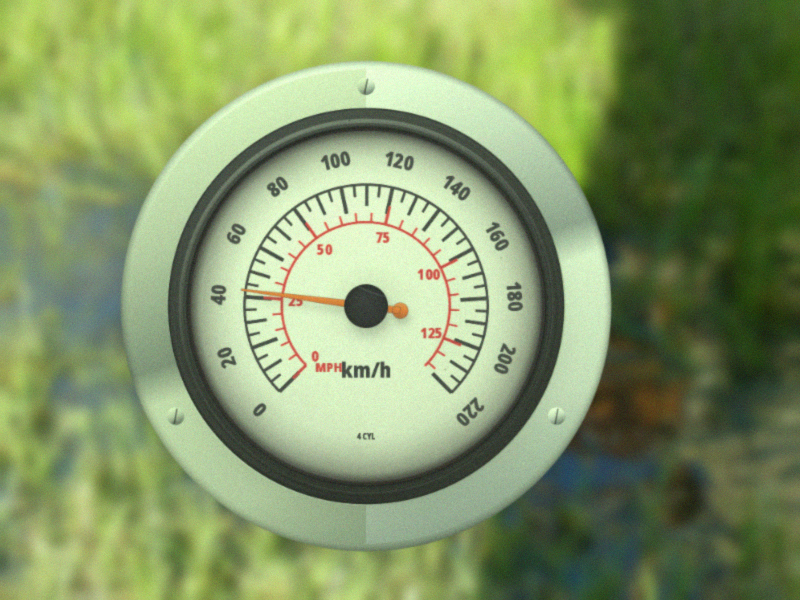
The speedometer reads 42.5 km/h
